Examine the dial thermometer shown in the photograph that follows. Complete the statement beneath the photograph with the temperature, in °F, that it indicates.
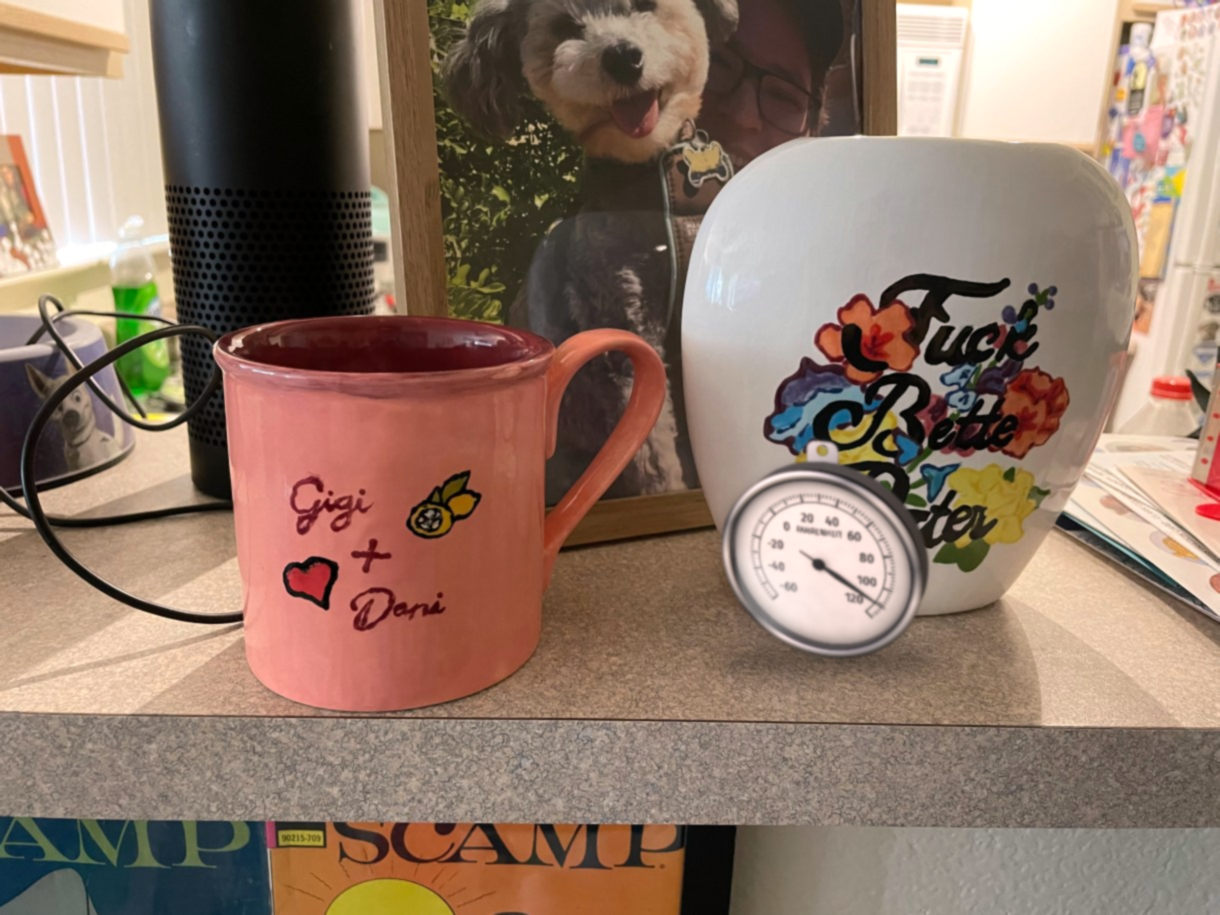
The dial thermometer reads 110 °F
